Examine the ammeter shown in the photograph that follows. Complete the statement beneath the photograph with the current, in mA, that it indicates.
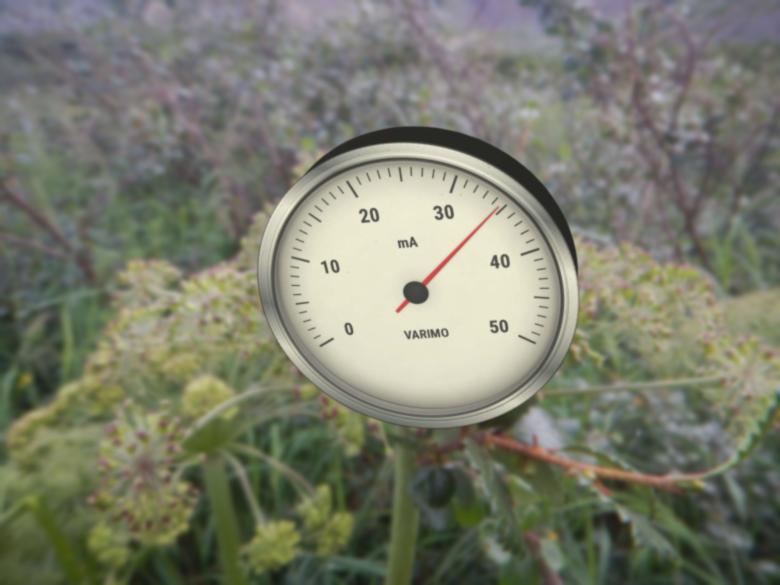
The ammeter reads 34.5 mA
